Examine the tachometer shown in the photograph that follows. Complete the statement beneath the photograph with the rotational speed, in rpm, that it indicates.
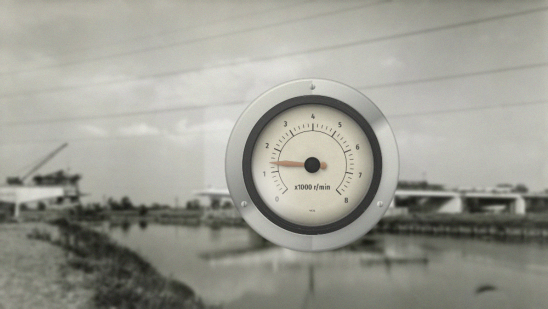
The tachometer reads 1400 rpm
